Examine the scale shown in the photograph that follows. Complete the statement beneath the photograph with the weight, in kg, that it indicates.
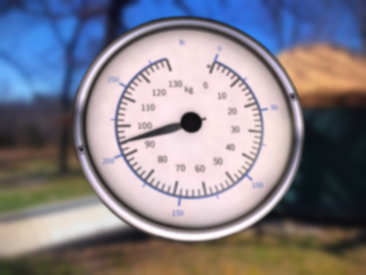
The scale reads 94 kg
